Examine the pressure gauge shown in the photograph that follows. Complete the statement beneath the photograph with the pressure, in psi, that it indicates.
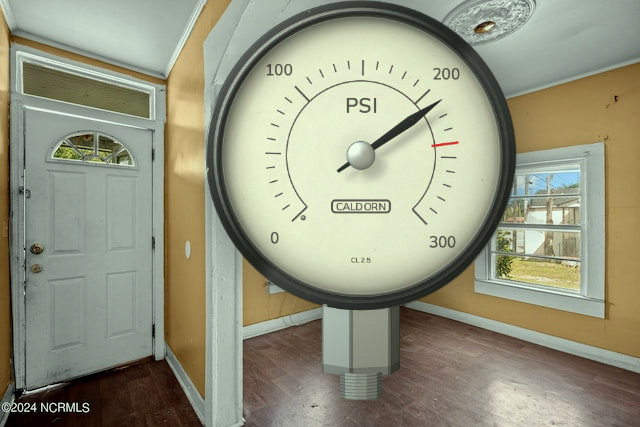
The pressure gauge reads 210 psi
